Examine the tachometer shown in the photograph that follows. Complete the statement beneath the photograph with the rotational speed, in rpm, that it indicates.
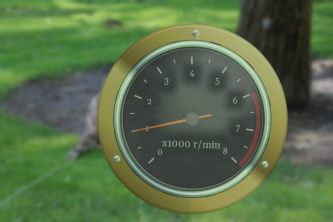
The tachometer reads 1000 rpm
